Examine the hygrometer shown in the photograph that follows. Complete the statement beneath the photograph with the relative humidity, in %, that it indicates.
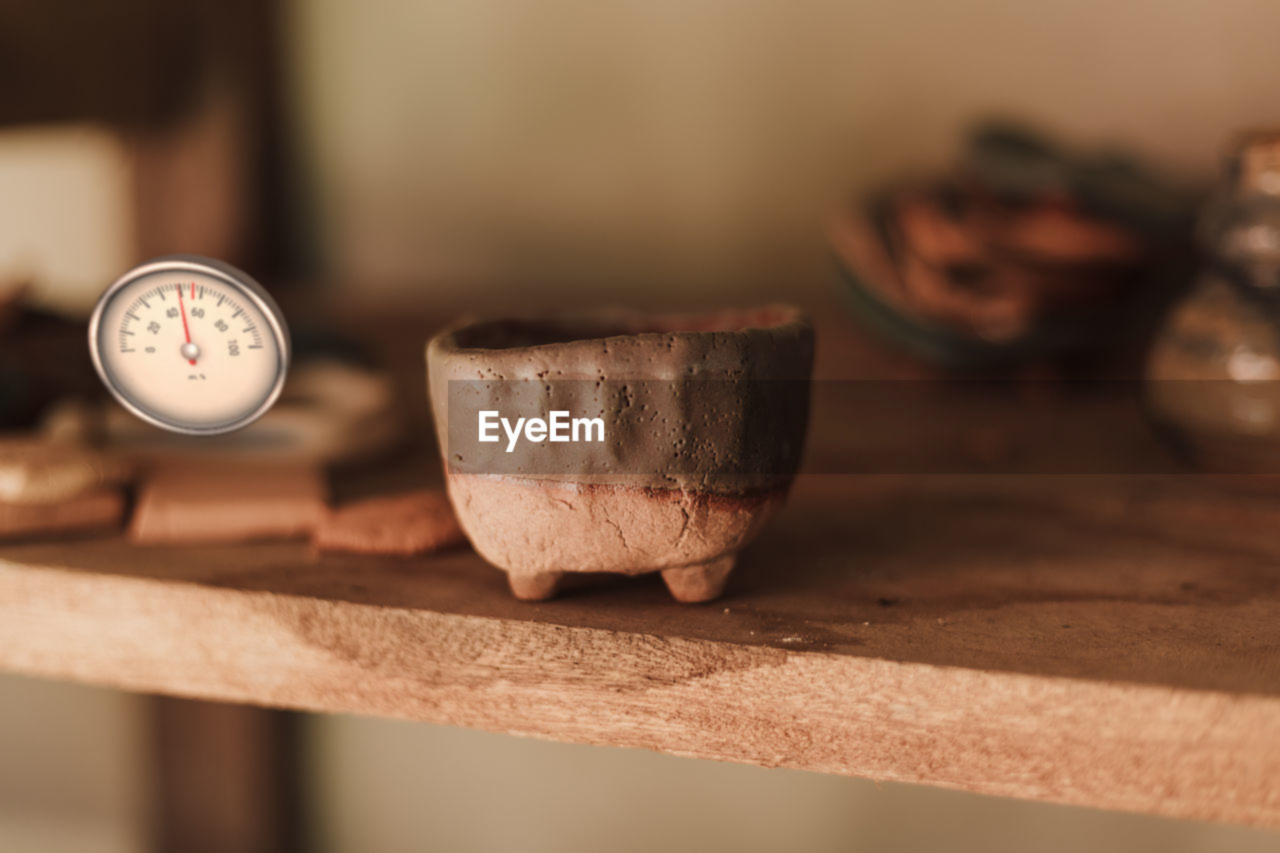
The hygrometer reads 50 %
